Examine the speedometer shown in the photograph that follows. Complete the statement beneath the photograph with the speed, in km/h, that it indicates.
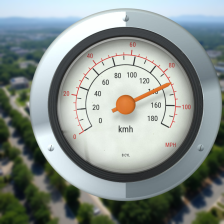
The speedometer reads 140 km/h
